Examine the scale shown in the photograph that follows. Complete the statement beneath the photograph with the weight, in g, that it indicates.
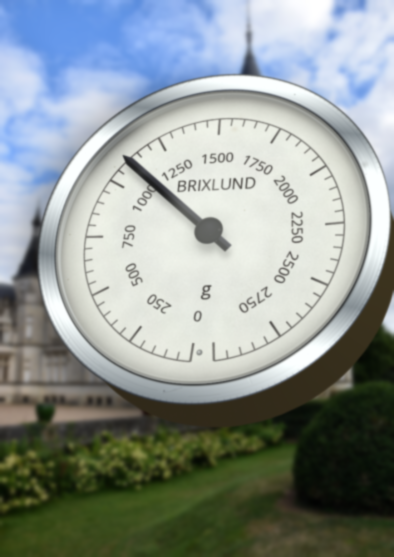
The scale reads 1100 g
